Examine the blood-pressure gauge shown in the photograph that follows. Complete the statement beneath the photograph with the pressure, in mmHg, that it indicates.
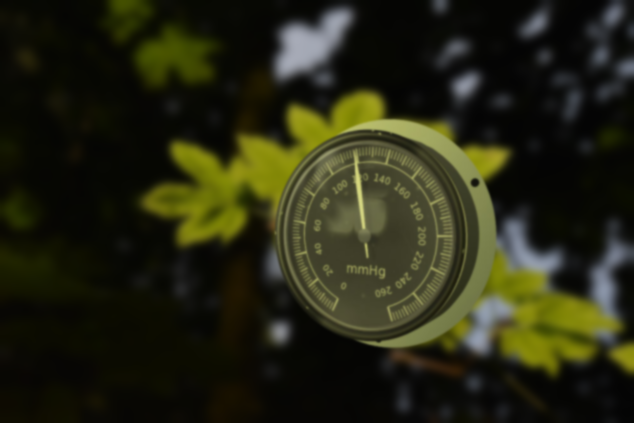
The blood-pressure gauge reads 120 mmHg
